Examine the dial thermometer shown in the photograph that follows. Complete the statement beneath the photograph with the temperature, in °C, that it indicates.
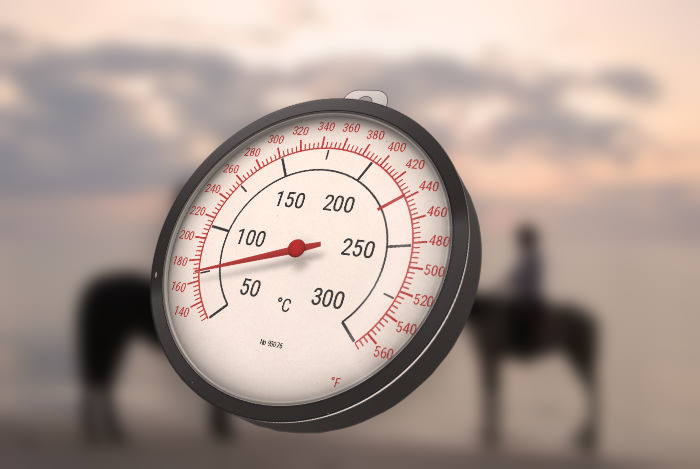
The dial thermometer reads 75 °C
